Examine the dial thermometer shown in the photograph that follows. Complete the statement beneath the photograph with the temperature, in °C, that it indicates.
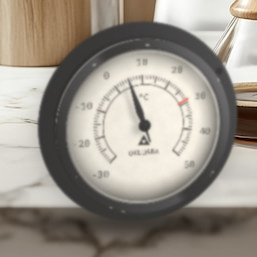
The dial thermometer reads 5 °C
